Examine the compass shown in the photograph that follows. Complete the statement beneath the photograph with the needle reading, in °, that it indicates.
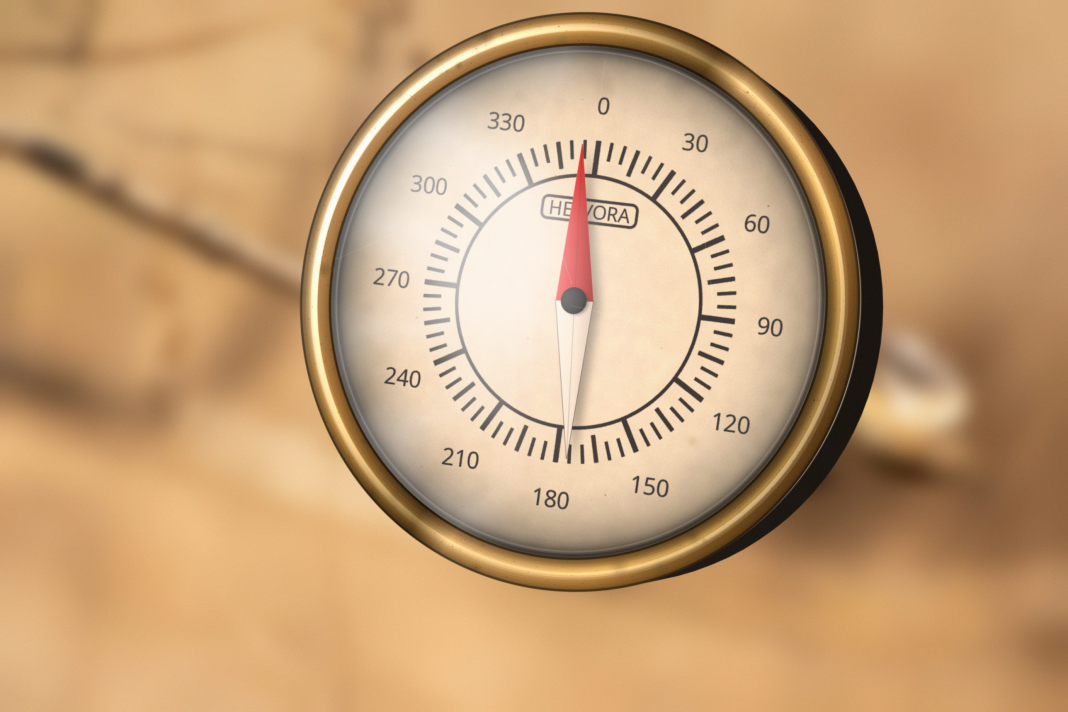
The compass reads 355 °
